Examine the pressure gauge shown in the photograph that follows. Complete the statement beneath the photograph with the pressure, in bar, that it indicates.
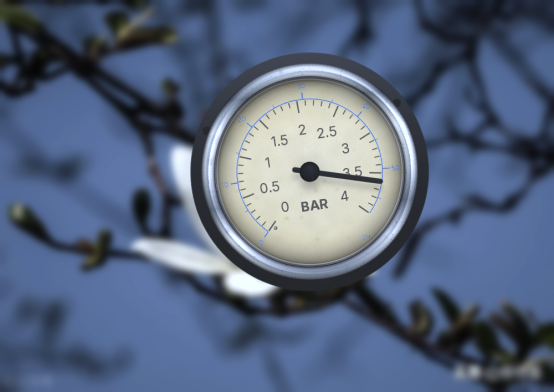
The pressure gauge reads 3.6 bar
